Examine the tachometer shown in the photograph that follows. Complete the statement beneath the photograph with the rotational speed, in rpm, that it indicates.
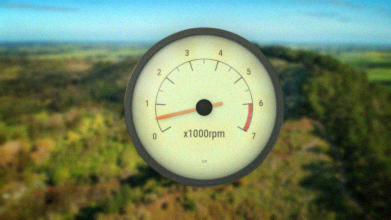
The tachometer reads 500 rpm
